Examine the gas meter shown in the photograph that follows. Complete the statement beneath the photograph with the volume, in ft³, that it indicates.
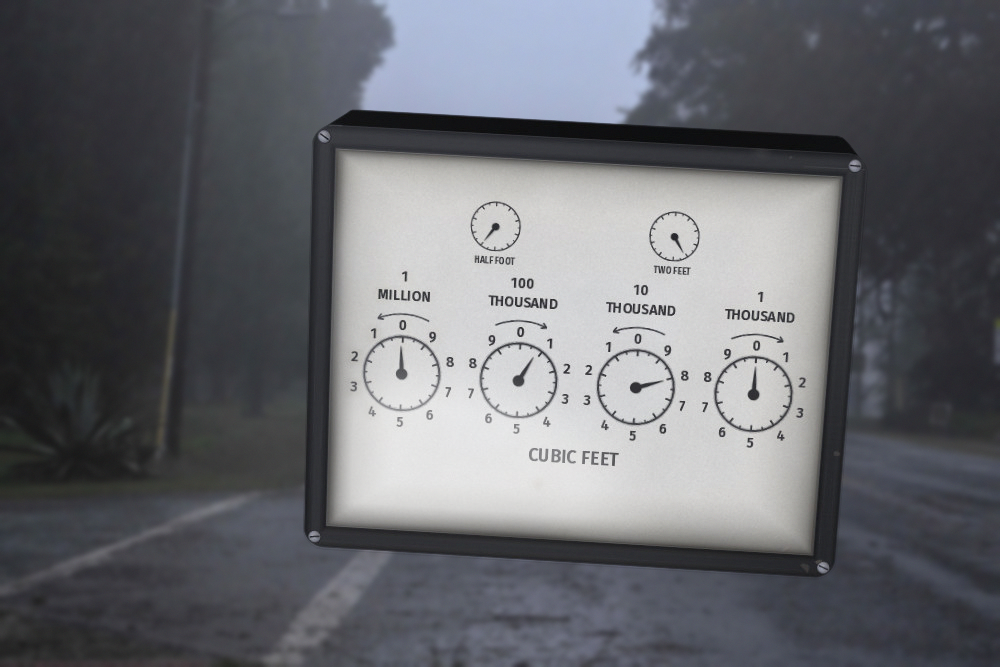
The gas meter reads 8000 ft³
